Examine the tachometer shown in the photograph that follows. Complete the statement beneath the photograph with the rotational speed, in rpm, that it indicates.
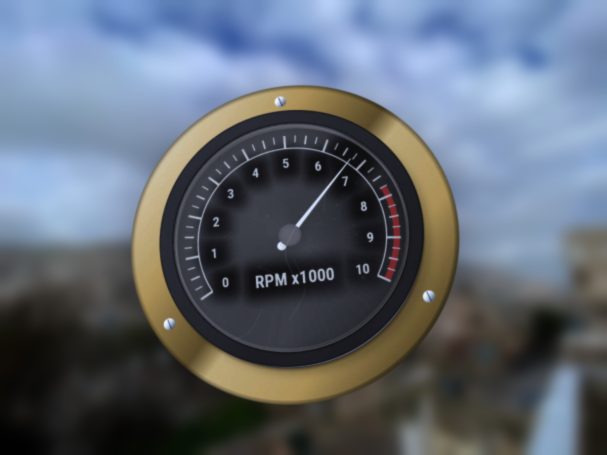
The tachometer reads 6750 rpm
